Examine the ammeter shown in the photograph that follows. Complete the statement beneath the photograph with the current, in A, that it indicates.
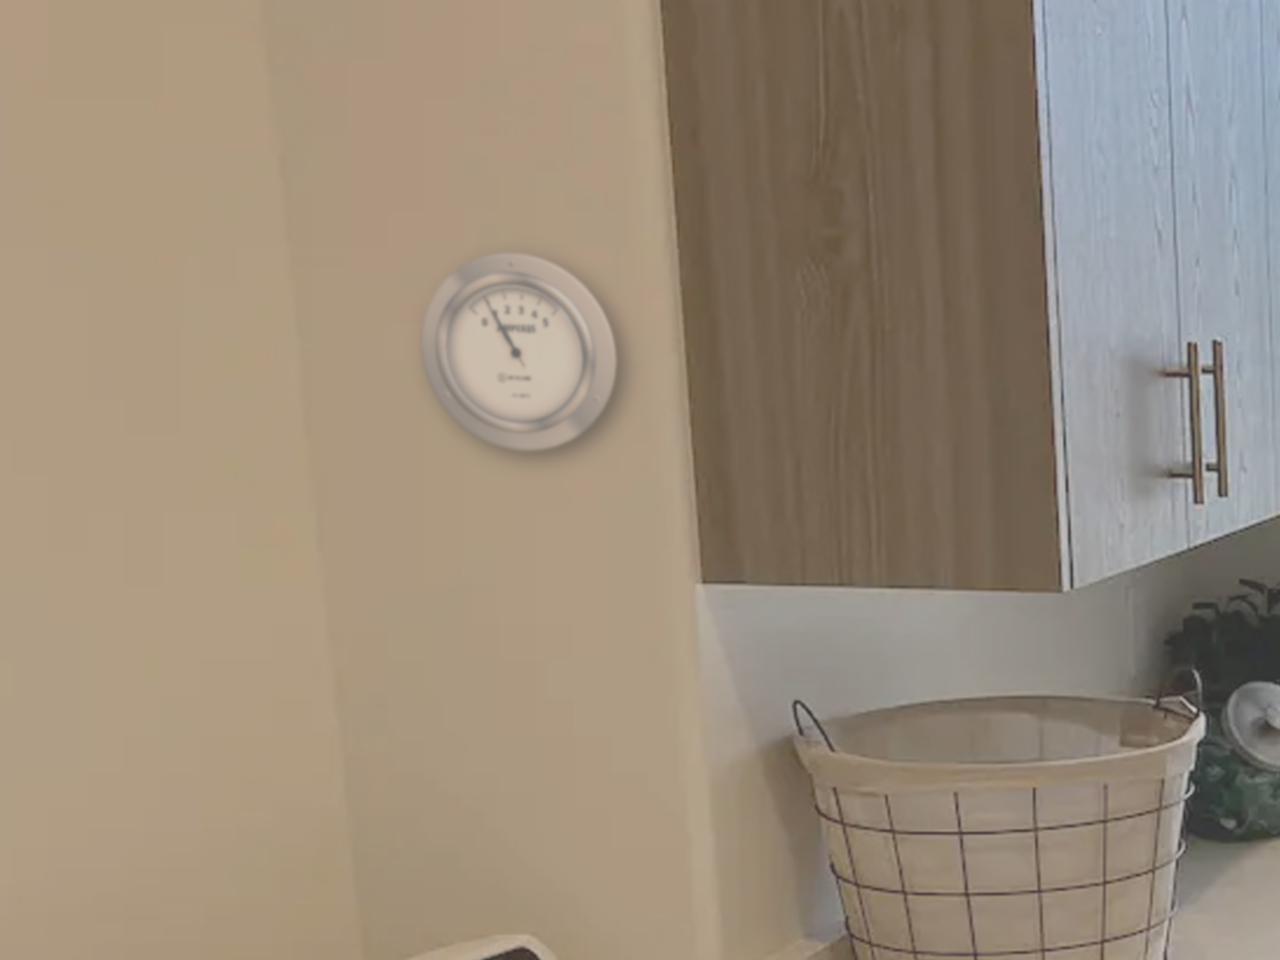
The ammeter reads 1 A
